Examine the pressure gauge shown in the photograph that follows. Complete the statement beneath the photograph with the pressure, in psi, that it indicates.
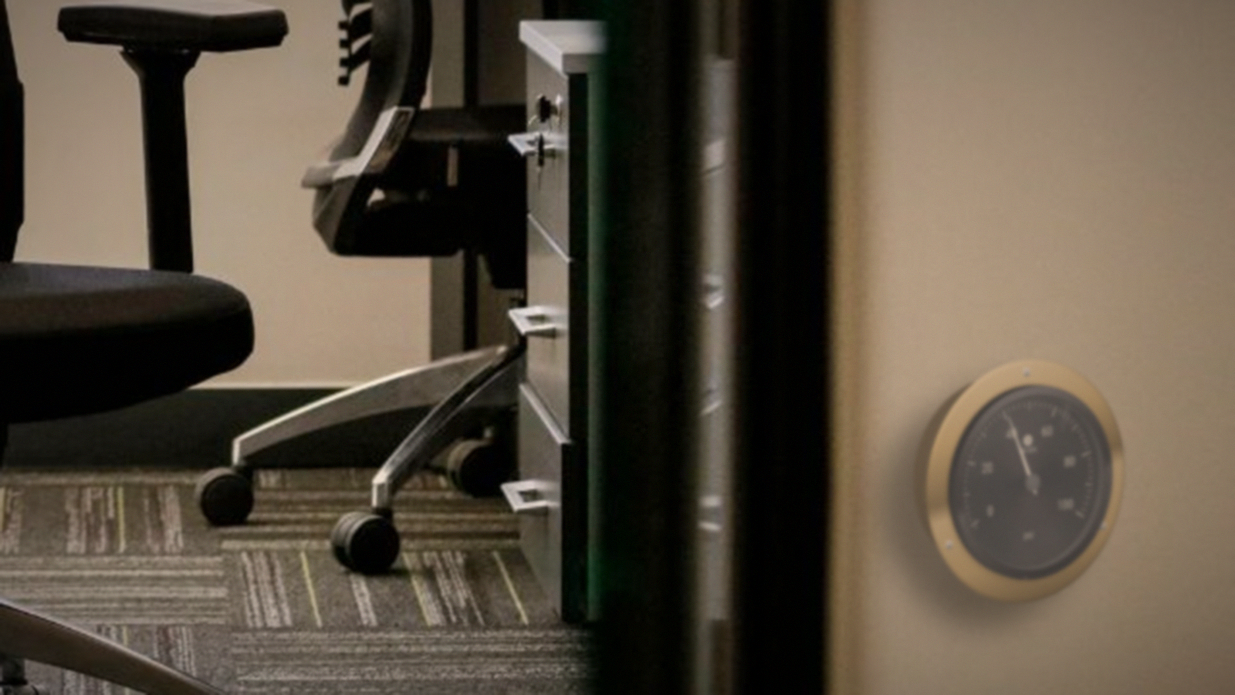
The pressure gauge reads 40 psi
